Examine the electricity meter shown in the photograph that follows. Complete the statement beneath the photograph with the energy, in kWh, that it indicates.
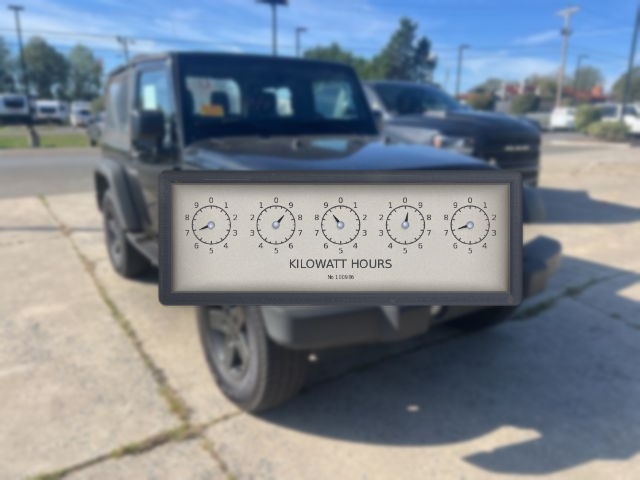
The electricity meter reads 68897 kWh
